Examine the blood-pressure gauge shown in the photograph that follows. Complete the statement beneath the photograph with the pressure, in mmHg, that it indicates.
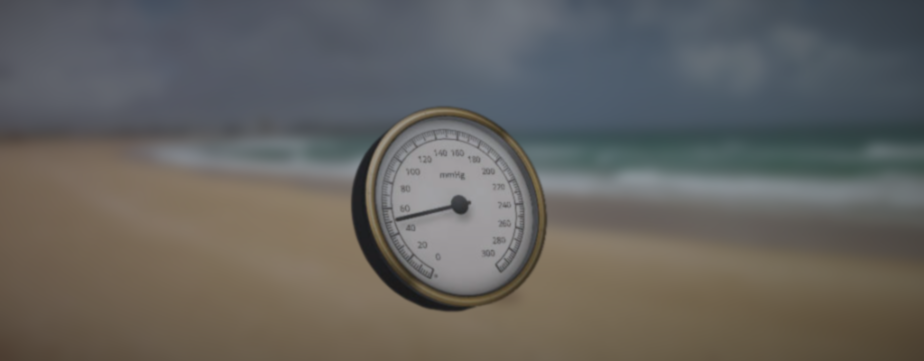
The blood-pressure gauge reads 50 mmHg
